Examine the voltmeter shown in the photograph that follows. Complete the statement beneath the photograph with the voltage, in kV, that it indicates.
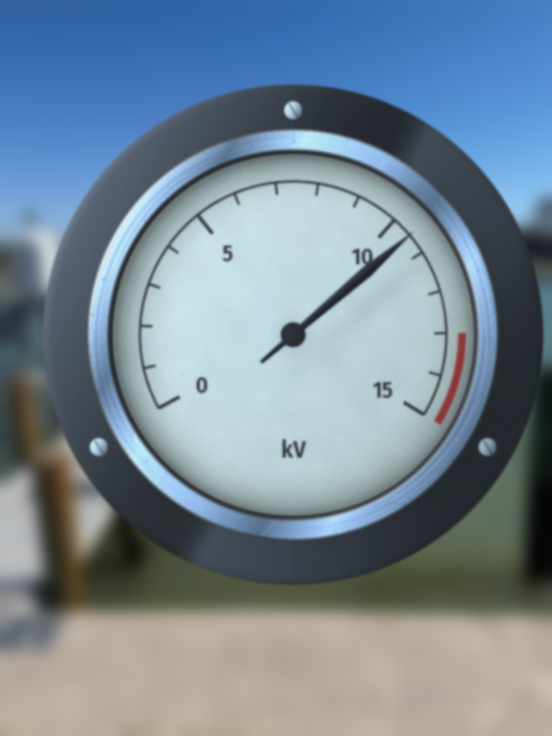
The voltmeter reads 10.5 kV
